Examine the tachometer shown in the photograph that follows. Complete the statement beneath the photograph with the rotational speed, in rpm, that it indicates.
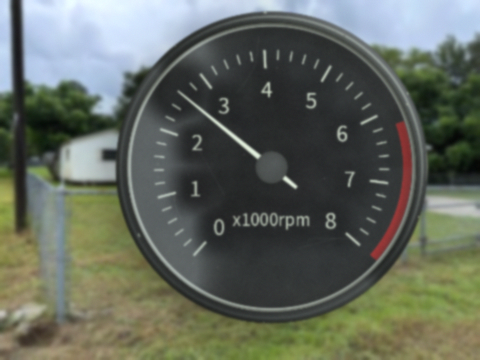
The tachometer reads 2600 rpm
